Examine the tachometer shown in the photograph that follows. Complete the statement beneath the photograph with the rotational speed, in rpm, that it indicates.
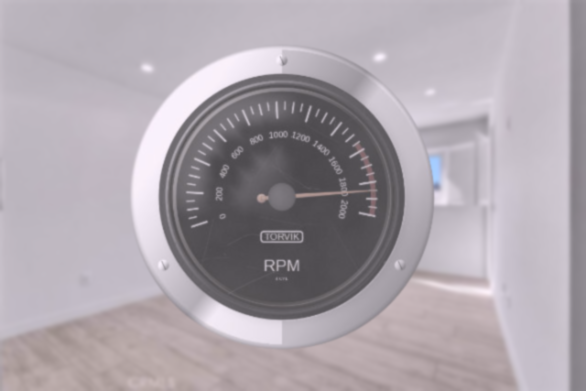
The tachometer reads 1850 rpm
